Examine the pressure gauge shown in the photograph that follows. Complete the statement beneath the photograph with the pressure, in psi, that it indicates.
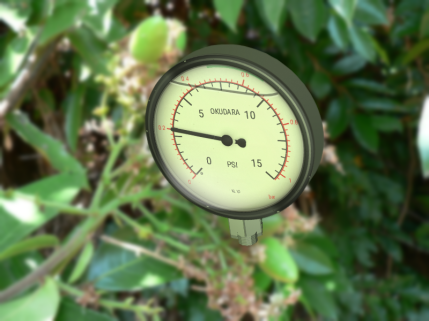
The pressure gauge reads 3 psi
